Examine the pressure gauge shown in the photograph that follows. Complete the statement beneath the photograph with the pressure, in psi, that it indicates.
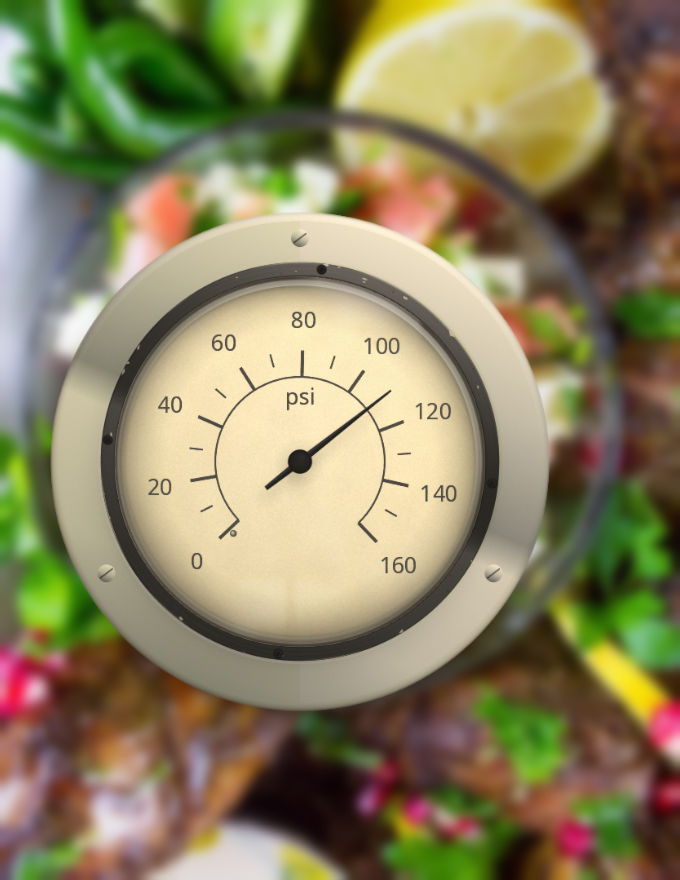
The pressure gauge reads 110 psi
